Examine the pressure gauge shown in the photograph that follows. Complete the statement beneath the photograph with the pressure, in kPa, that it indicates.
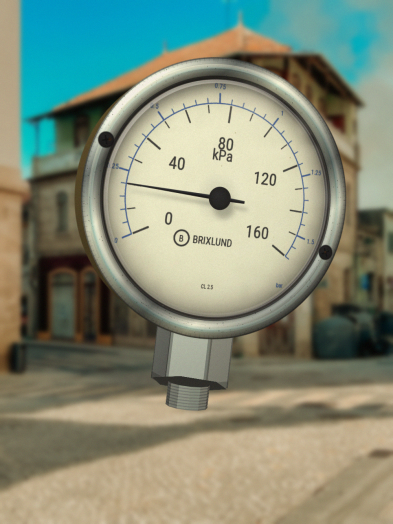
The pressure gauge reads 20 kPa
